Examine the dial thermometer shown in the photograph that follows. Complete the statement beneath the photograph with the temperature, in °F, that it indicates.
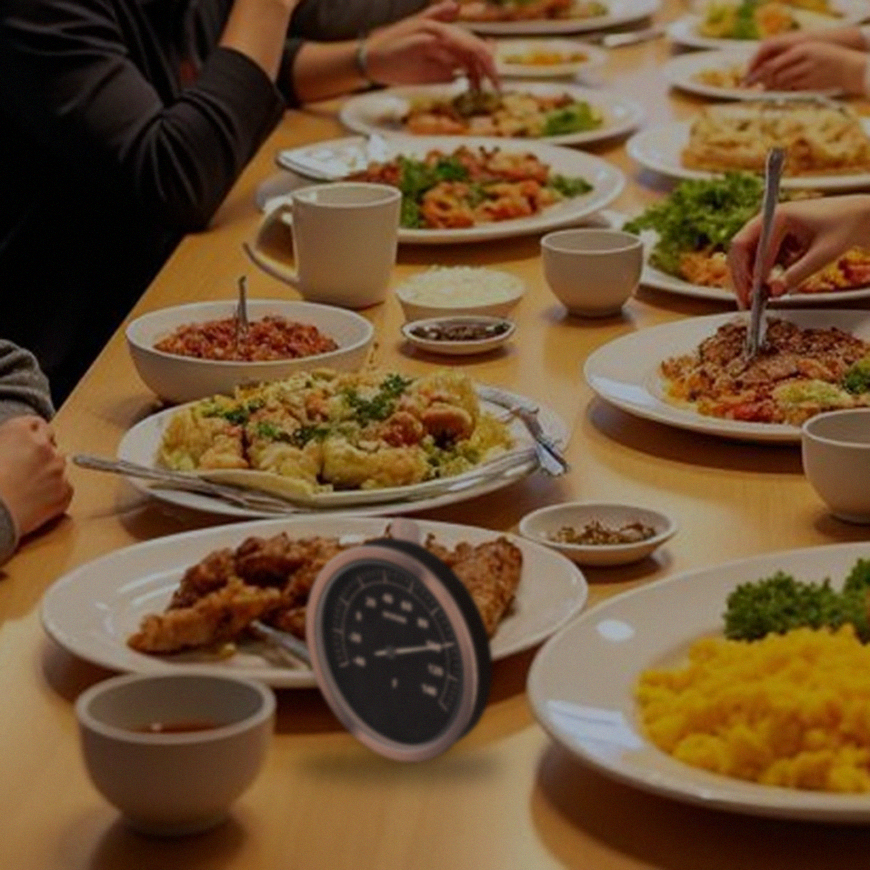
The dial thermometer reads 100 °F
